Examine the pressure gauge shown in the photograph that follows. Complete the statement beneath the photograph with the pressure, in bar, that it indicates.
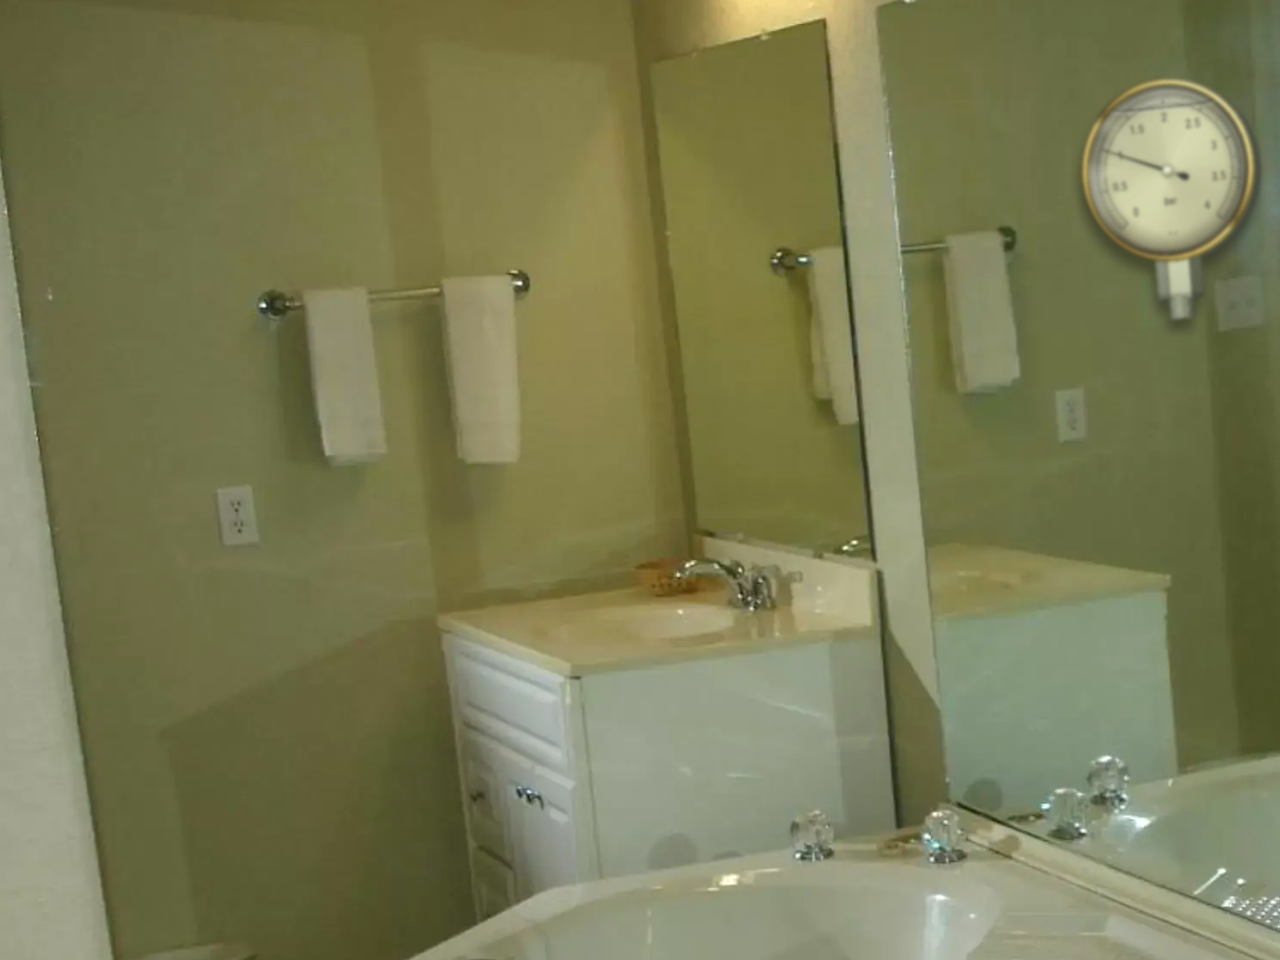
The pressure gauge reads 1 bar
